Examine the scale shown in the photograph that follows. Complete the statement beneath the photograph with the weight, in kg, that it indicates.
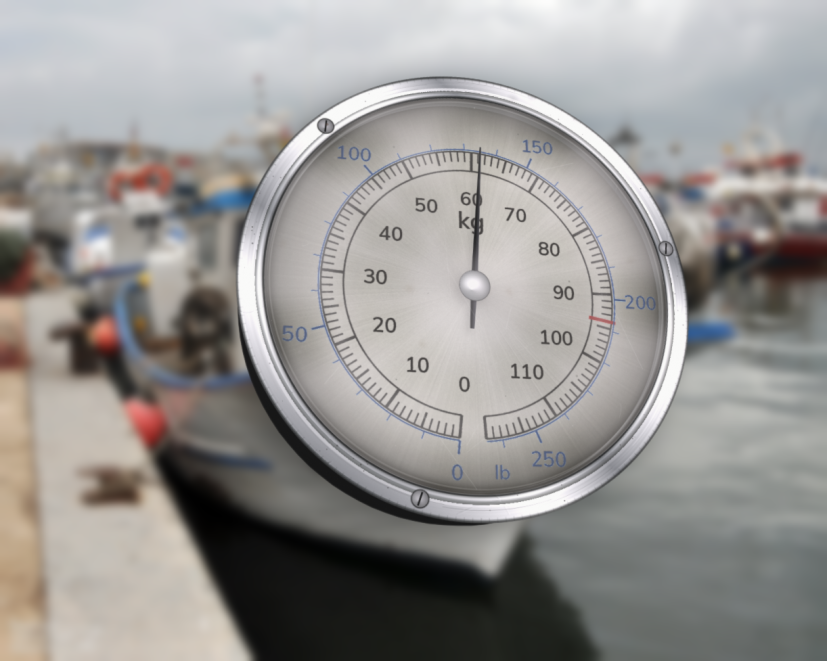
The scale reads 61 kg
